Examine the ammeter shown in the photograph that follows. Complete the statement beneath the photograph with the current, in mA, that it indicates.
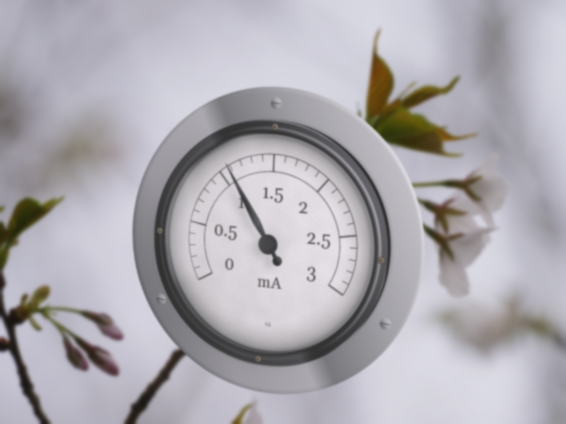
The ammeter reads 1.1 mA
